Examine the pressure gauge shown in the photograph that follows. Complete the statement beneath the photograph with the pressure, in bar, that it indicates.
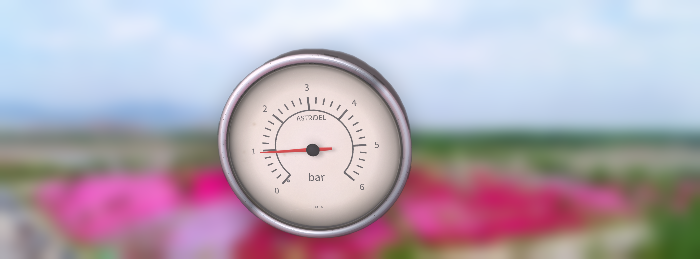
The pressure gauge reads 1 bar
